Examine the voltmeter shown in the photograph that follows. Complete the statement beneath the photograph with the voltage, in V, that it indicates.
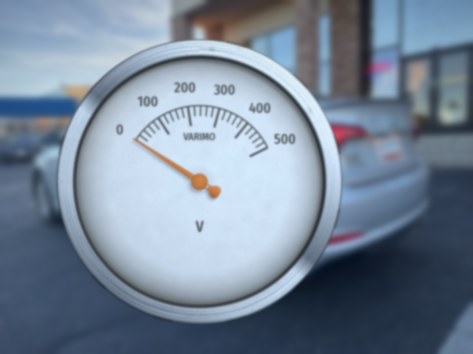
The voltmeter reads 0 V
